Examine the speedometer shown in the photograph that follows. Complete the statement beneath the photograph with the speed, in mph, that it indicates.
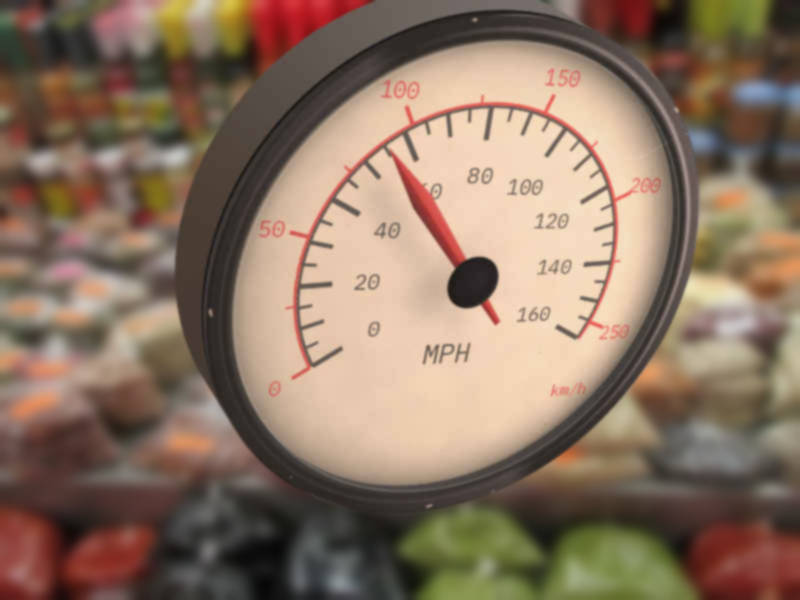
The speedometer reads 55 mph
